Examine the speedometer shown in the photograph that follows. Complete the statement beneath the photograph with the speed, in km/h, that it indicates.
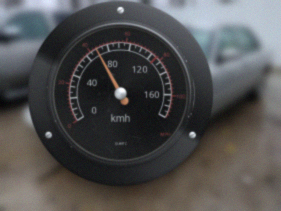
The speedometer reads 70 km/h
